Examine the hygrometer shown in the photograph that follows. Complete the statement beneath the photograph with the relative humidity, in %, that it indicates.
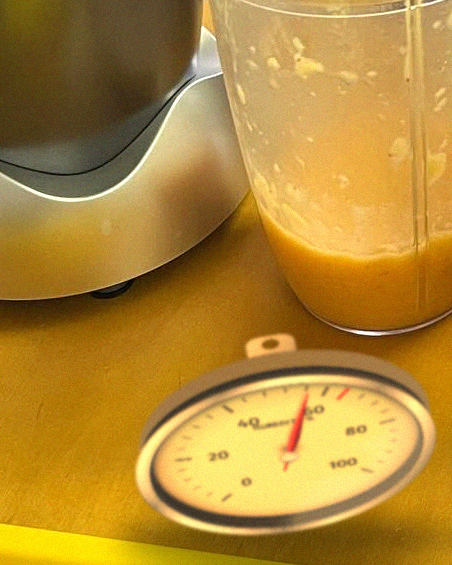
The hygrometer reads 56 %
